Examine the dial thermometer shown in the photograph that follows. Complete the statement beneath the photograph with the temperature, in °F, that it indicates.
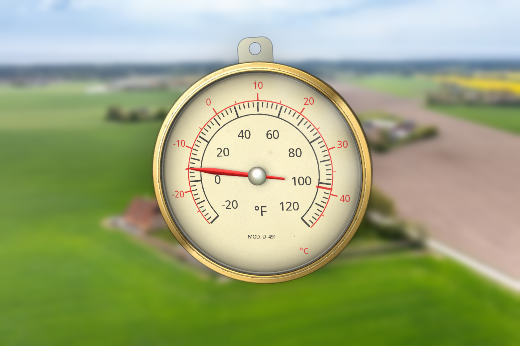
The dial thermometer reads 6 °F
